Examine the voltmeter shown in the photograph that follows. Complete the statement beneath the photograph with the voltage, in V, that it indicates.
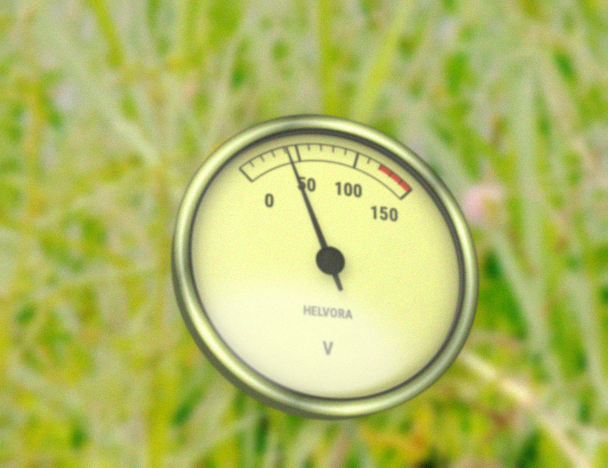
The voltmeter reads 40 V
